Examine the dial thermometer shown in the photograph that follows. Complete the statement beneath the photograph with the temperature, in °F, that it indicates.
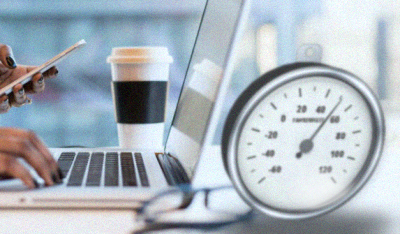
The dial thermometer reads 50 °F
